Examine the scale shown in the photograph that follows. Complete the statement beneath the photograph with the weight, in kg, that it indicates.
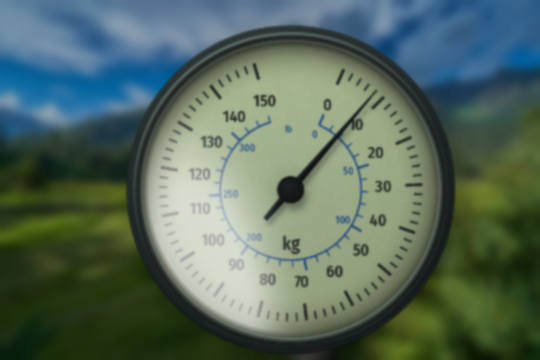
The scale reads 8 kg
